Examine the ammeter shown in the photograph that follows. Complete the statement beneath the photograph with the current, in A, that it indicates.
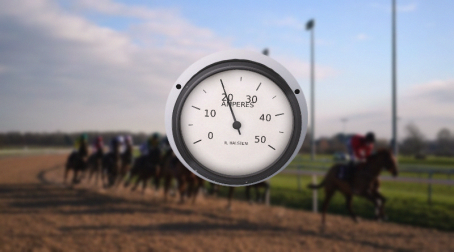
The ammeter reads 20 A
